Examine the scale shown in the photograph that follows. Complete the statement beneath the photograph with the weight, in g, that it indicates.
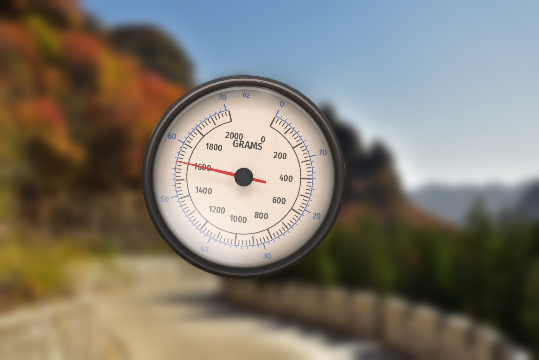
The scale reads 1600 g
